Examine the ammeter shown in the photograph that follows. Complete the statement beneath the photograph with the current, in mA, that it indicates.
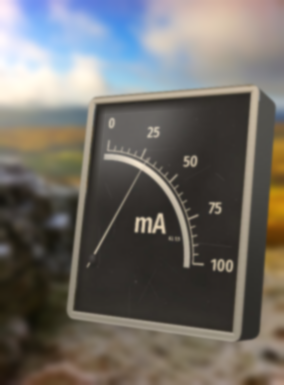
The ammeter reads 30 mA
